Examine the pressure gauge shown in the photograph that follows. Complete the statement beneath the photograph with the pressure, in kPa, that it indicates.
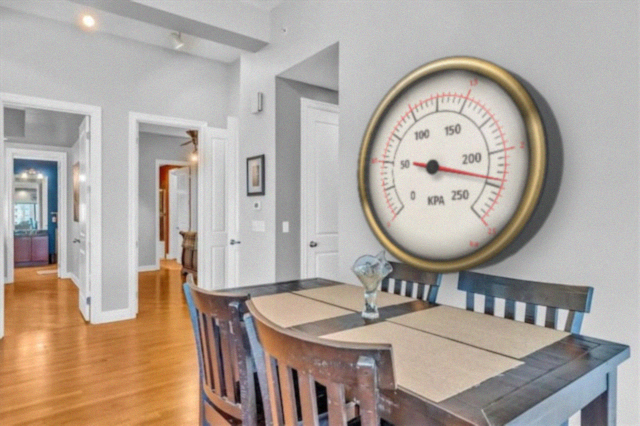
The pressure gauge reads 220 kPa
